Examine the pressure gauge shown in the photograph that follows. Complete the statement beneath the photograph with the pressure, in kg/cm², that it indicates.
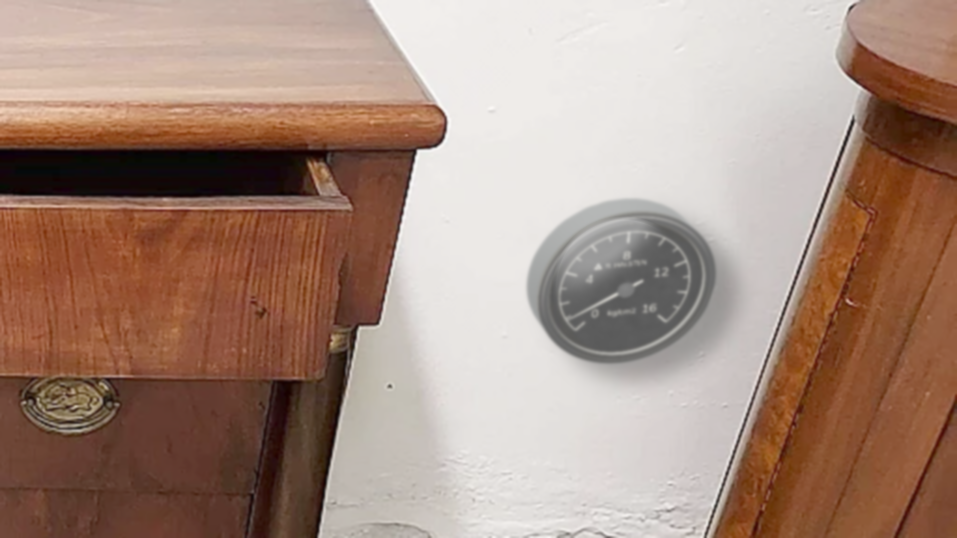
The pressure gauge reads 1 kg/cm²
